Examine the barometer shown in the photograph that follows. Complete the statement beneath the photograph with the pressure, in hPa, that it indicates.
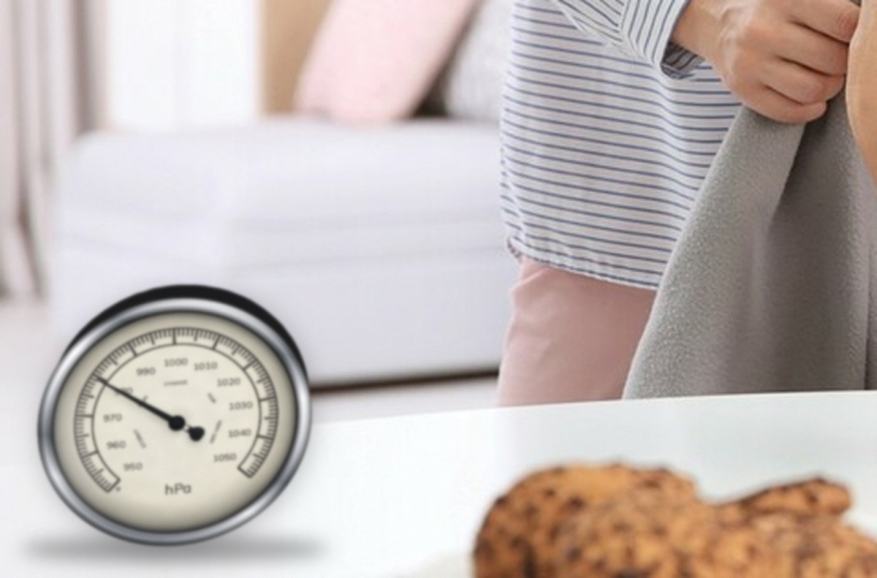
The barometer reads 980 hPa
